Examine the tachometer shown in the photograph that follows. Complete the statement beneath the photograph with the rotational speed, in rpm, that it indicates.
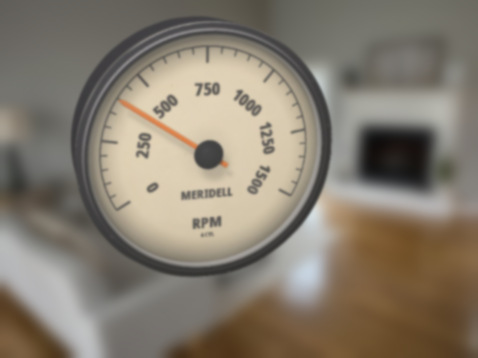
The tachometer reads 400 rpm
